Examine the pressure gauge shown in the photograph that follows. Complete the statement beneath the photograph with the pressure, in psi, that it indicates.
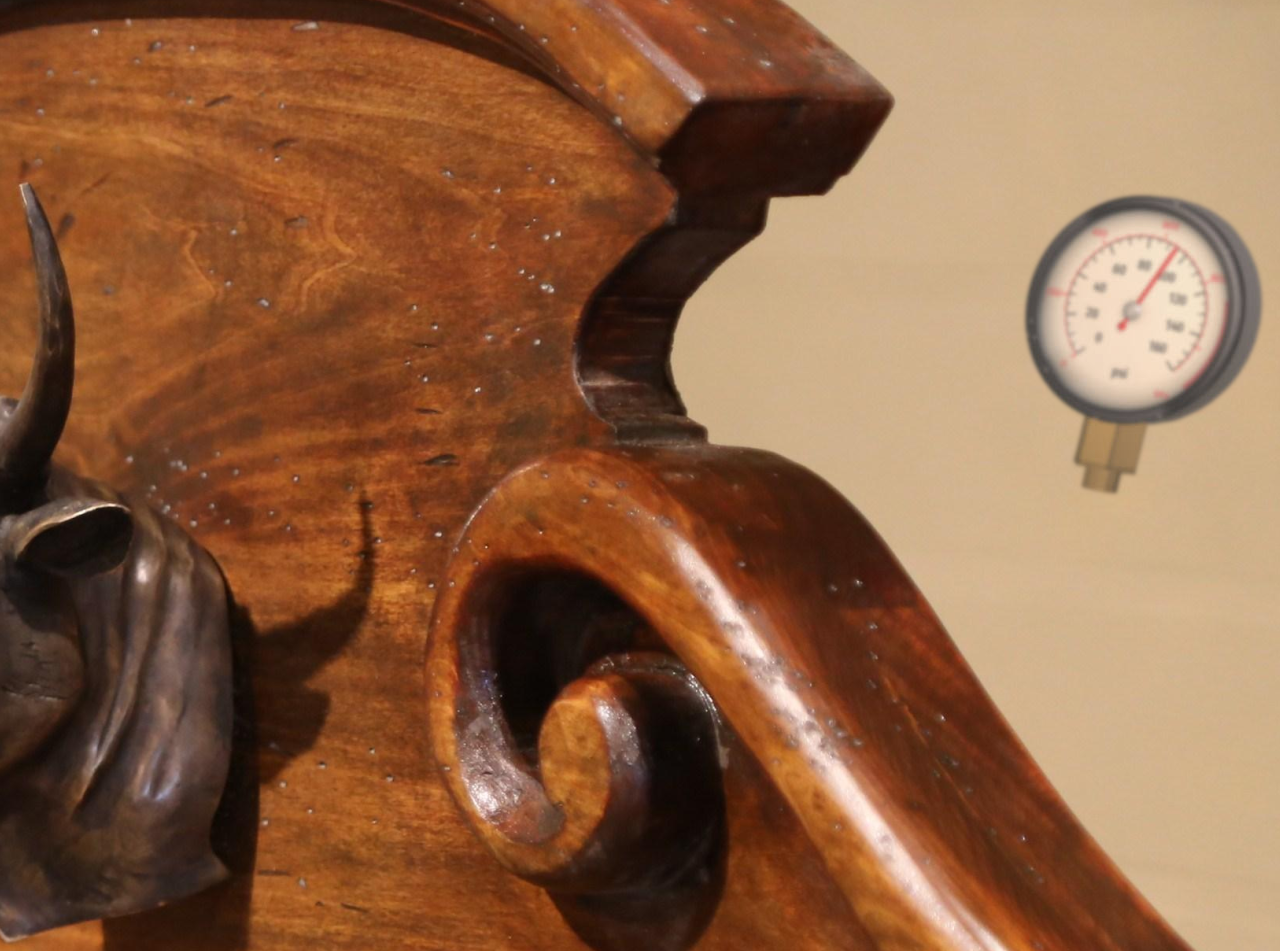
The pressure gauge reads 95 psi
